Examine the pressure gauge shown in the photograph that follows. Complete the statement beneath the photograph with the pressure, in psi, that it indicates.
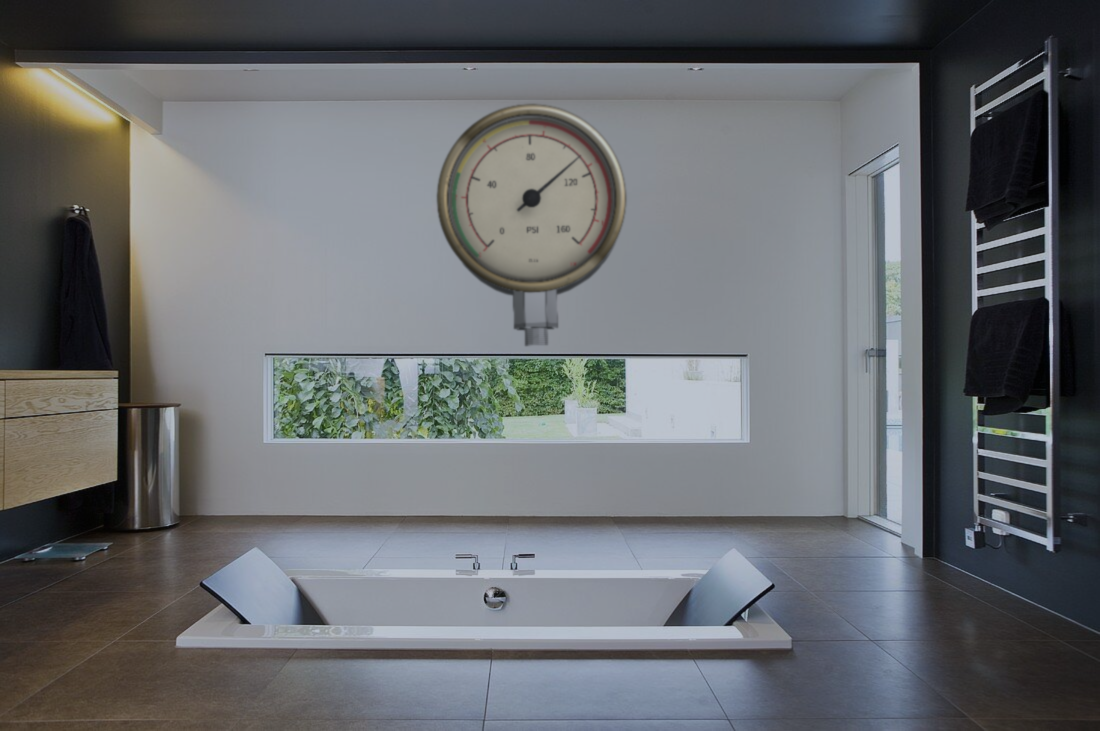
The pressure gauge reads 110 psi
